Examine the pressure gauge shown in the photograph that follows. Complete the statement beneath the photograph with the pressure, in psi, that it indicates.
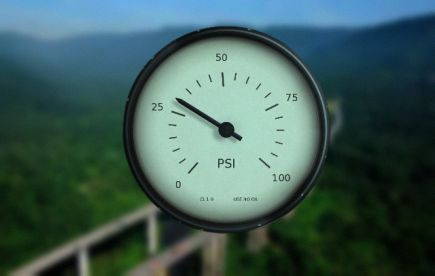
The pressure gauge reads 30 psi
